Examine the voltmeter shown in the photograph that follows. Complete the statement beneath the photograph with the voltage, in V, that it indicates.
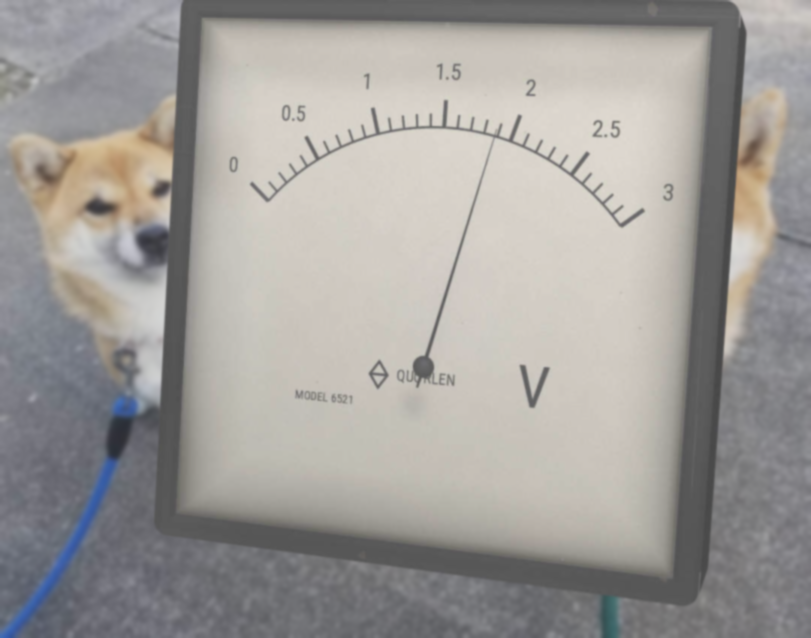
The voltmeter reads 1.9 V
